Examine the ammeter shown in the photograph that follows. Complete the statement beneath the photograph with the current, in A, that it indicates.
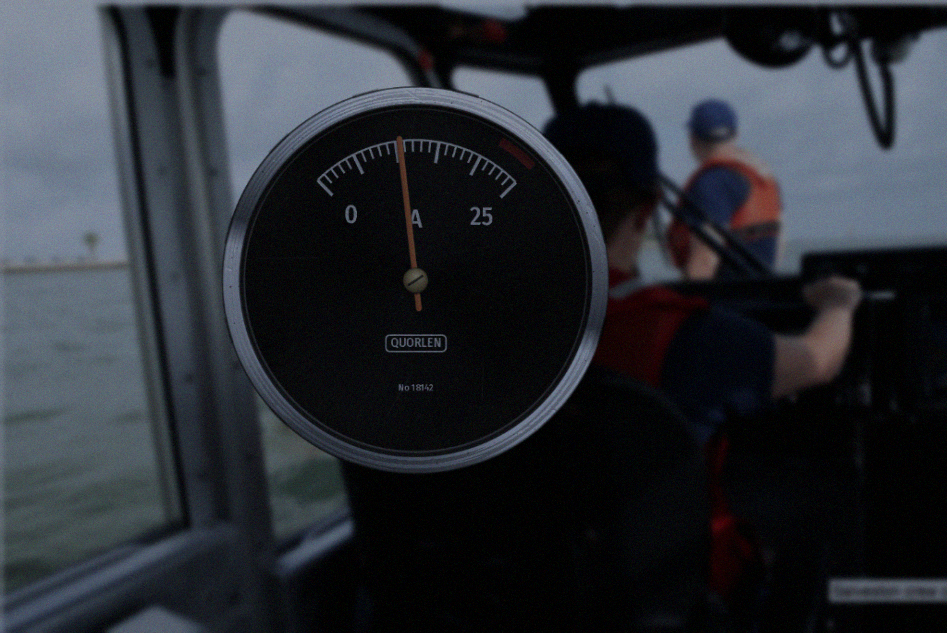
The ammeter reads 10.5 A
